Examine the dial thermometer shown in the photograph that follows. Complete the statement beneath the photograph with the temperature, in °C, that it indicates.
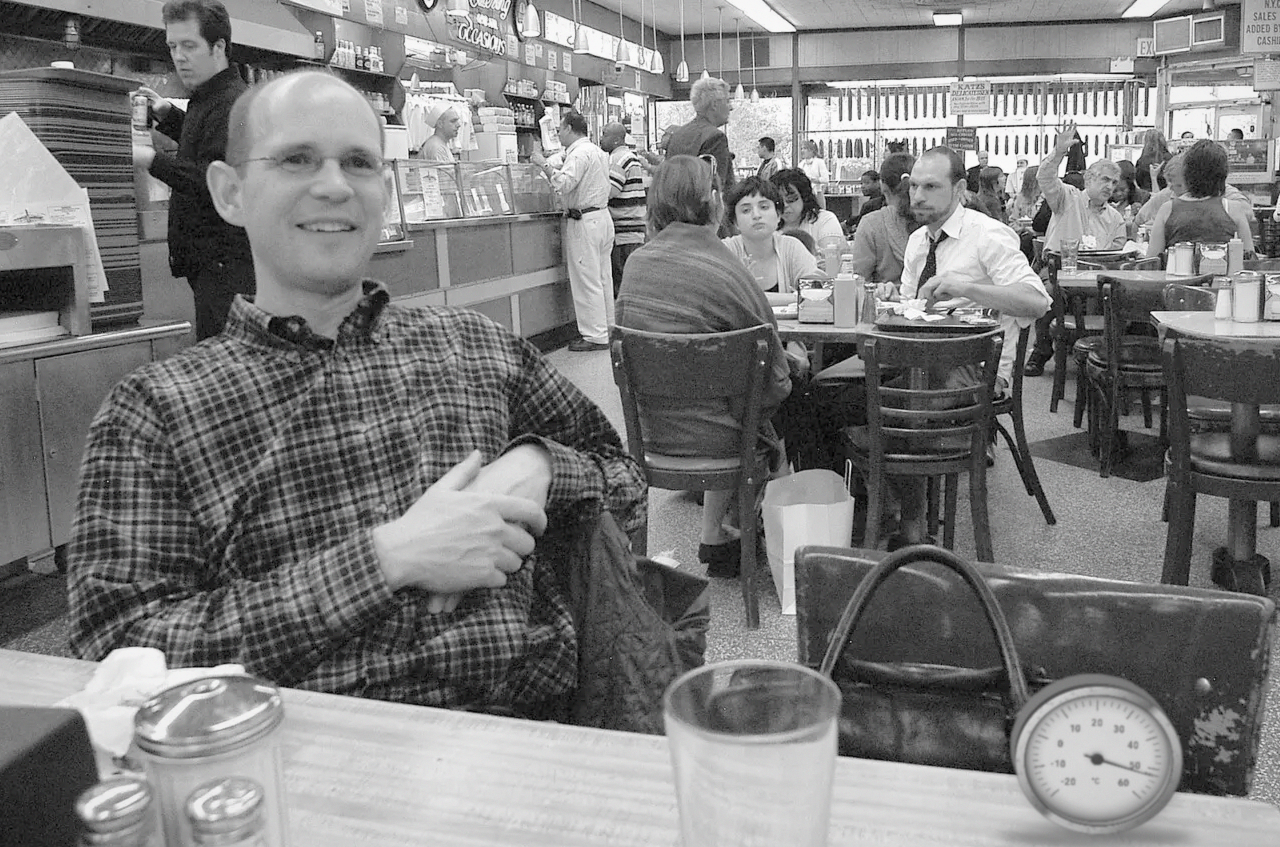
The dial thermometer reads 52 °C
